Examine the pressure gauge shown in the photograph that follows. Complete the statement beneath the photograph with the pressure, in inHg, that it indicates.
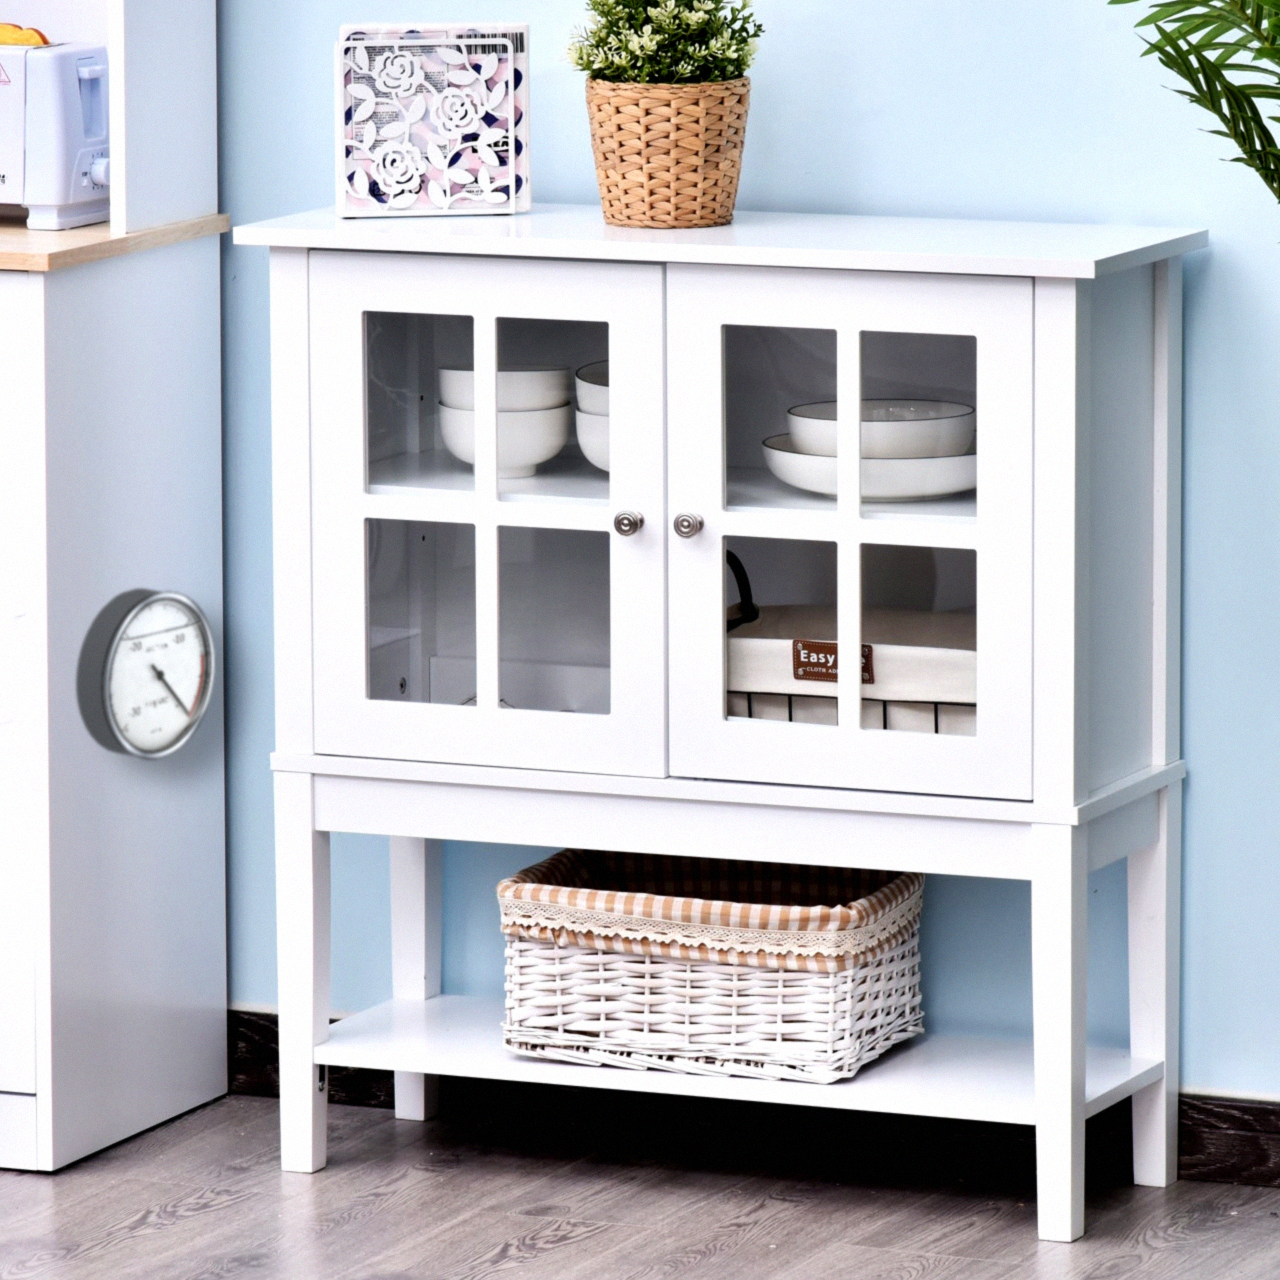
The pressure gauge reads 0 inHg
